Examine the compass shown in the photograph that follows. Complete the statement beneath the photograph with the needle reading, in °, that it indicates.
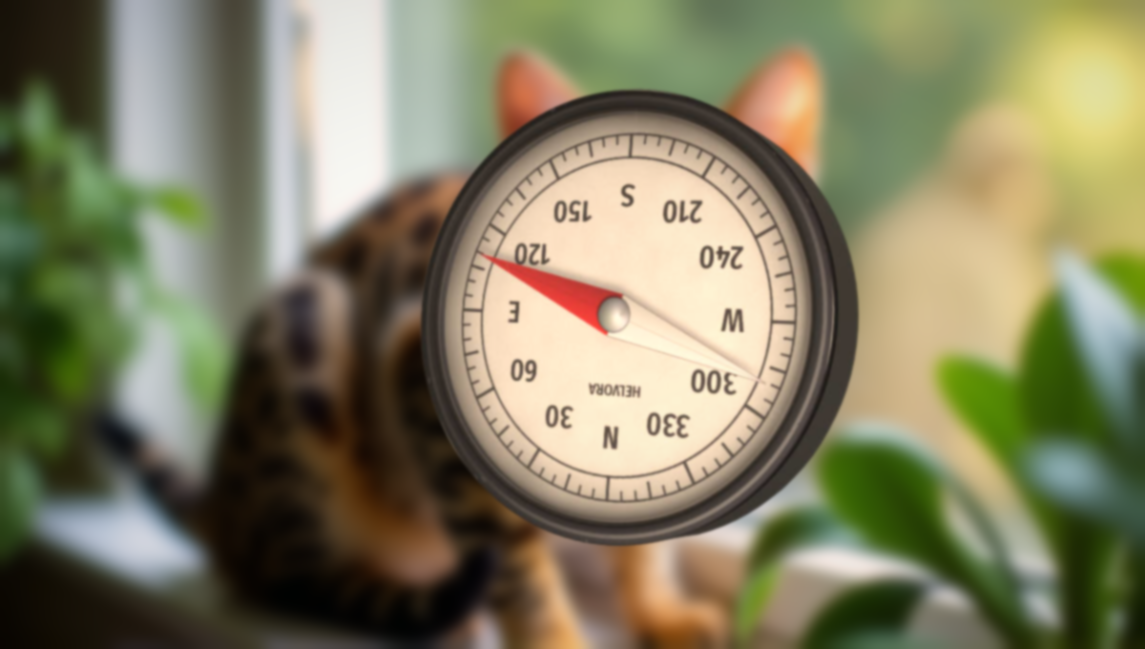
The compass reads 110 °
